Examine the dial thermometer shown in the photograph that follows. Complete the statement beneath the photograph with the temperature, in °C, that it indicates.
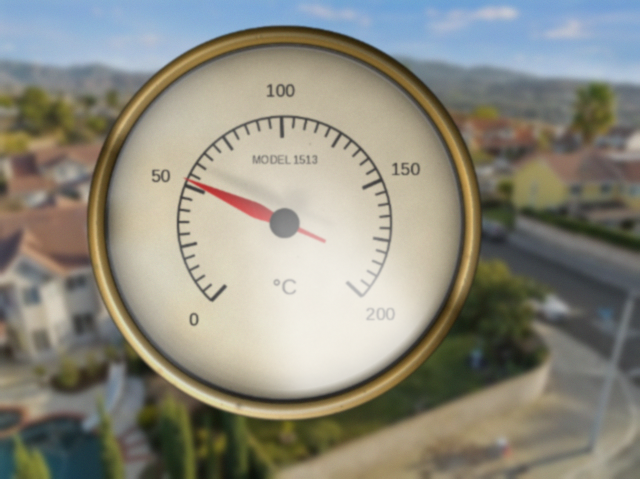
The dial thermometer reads 52.5 °C
